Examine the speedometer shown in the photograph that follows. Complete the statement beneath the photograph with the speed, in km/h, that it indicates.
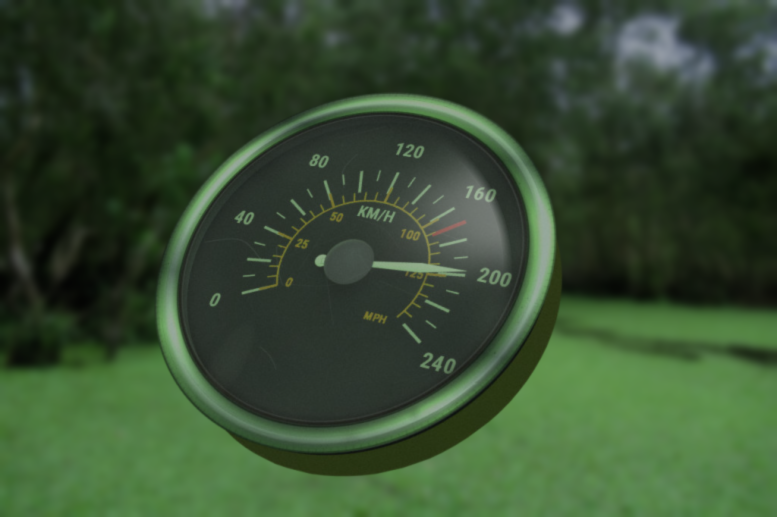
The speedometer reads 200 km/h
